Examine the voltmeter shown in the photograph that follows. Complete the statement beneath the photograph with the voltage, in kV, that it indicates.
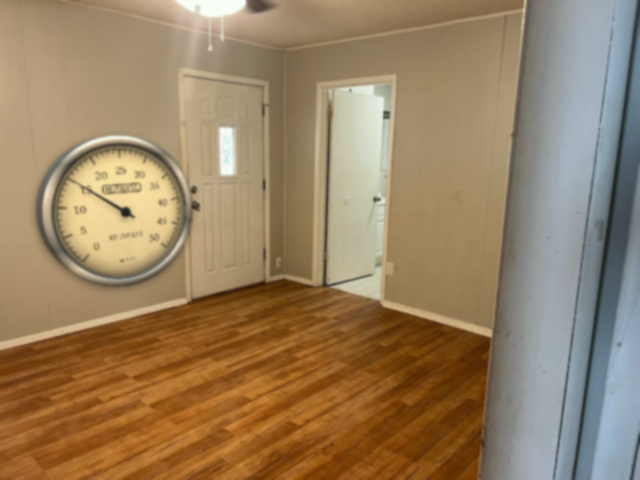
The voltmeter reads 15 kV
